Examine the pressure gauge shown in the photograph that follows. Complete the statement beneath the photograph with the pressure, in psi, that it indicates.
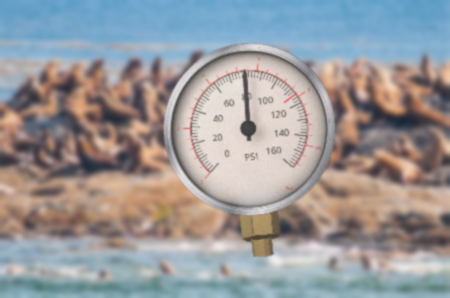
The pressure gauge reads 80 psi
